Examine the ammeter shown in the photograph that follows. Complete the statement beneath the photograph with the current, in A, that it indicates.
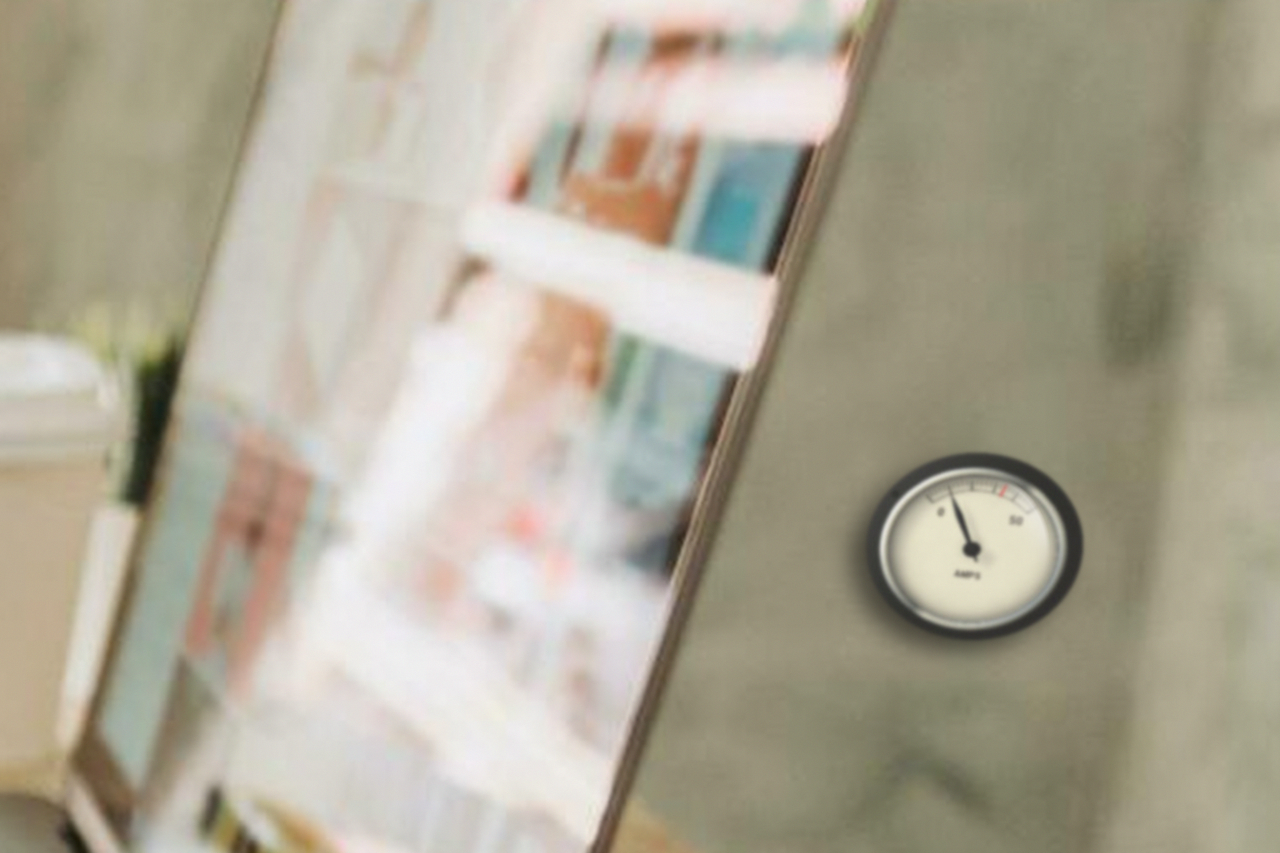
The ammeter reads 10 A
